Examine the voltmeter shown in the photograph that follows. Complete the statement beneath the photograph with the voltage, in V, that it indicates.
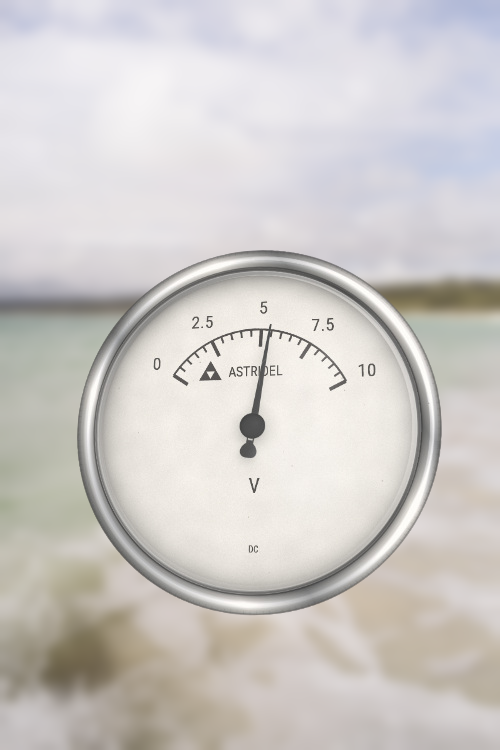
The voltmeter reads 5.5 V
